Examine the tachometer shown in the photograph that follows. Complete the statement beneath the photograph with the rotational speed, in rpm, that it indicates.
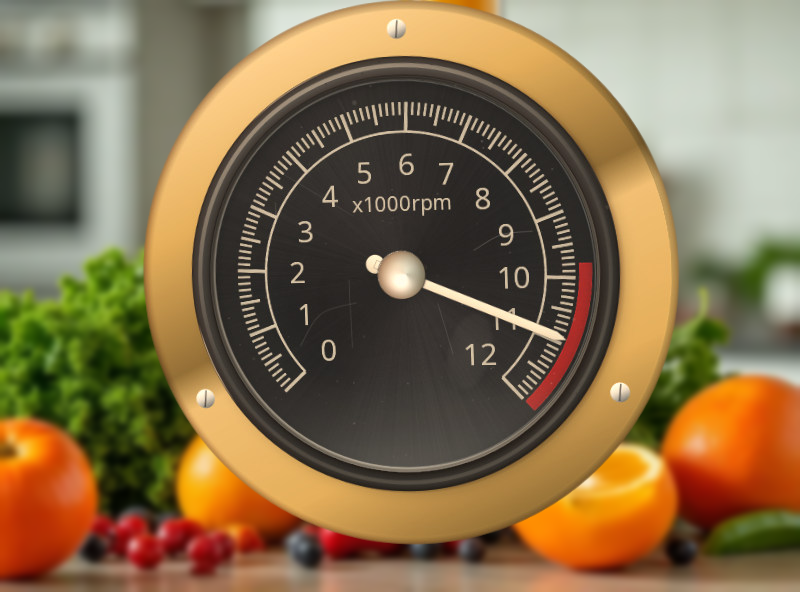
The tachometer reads 10900 rpm
